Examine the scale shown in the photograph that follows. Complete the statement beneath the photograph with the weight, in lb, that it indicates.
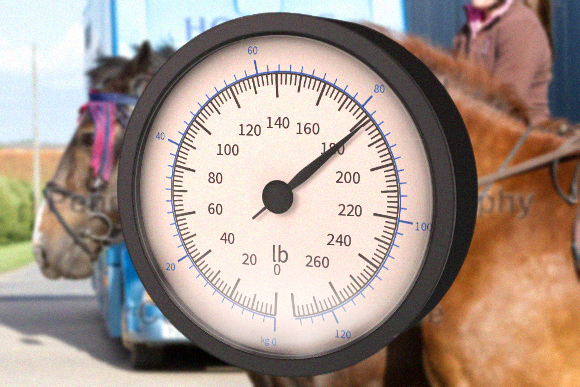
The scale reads 182 lb
